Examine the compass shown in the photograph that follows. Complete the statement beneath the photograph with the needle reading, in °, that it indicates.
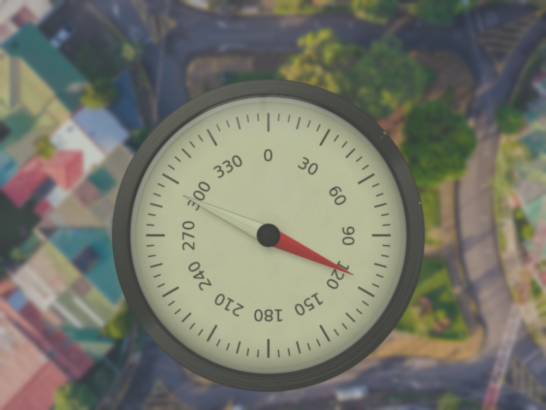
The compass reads 115 °
